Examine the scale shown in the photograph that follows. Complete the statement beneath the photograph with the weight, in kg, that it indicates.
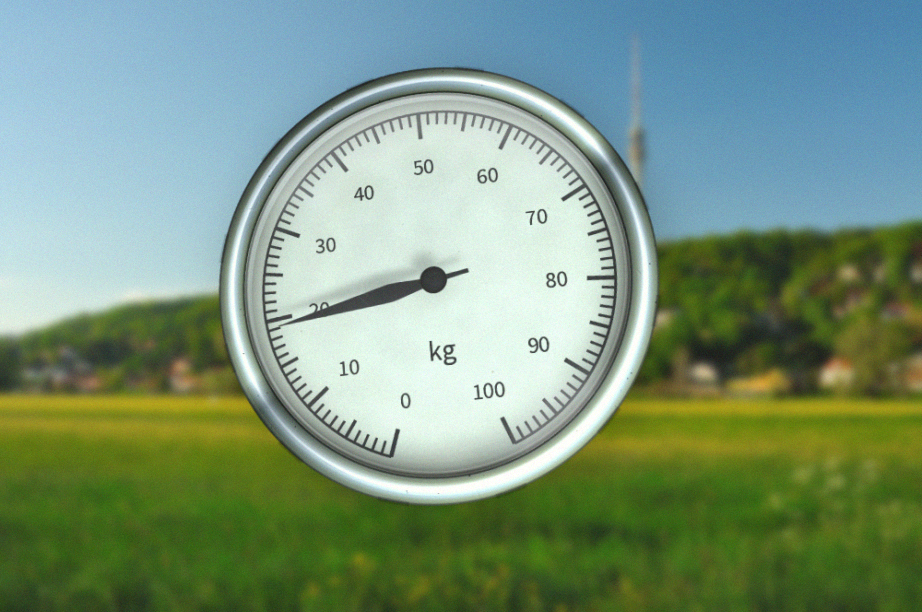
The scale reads 19 kg
